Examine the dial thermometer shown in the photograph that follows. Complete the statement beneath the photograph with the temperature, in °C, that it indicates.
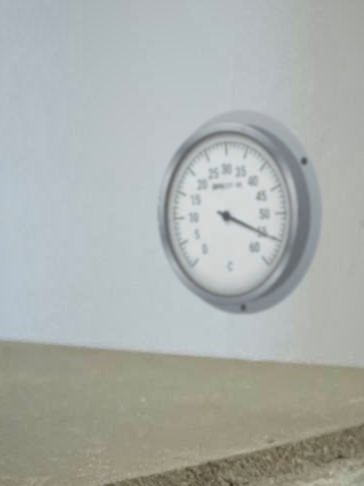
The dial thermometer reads 55 °C
